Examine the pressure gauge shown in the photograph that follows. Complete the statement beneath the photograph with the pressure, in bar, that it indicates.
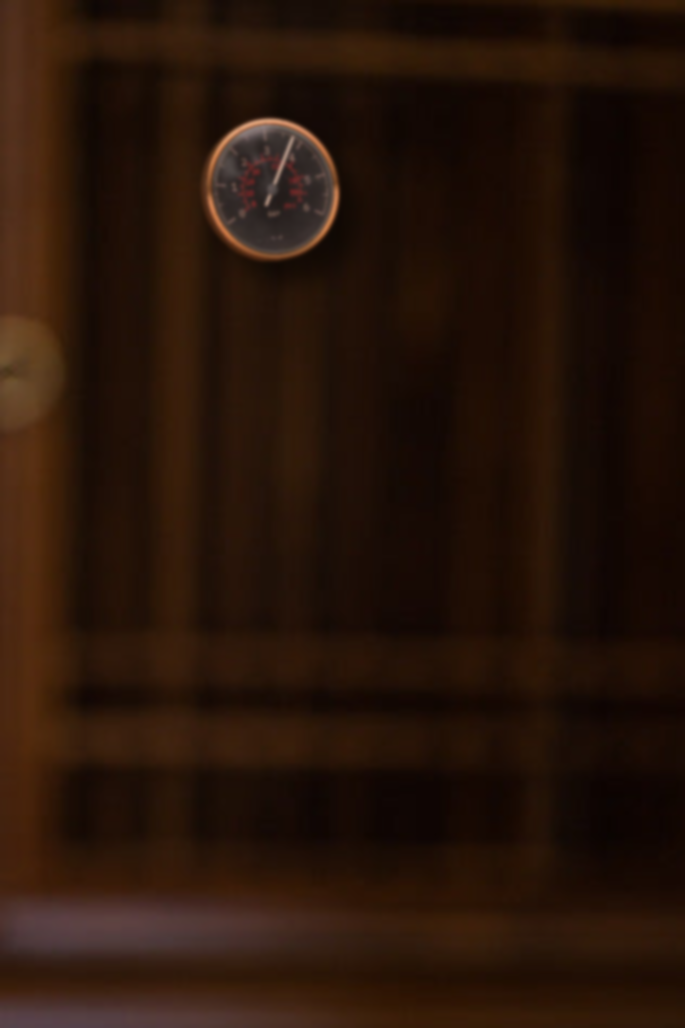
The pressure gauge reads 3.75 bar
